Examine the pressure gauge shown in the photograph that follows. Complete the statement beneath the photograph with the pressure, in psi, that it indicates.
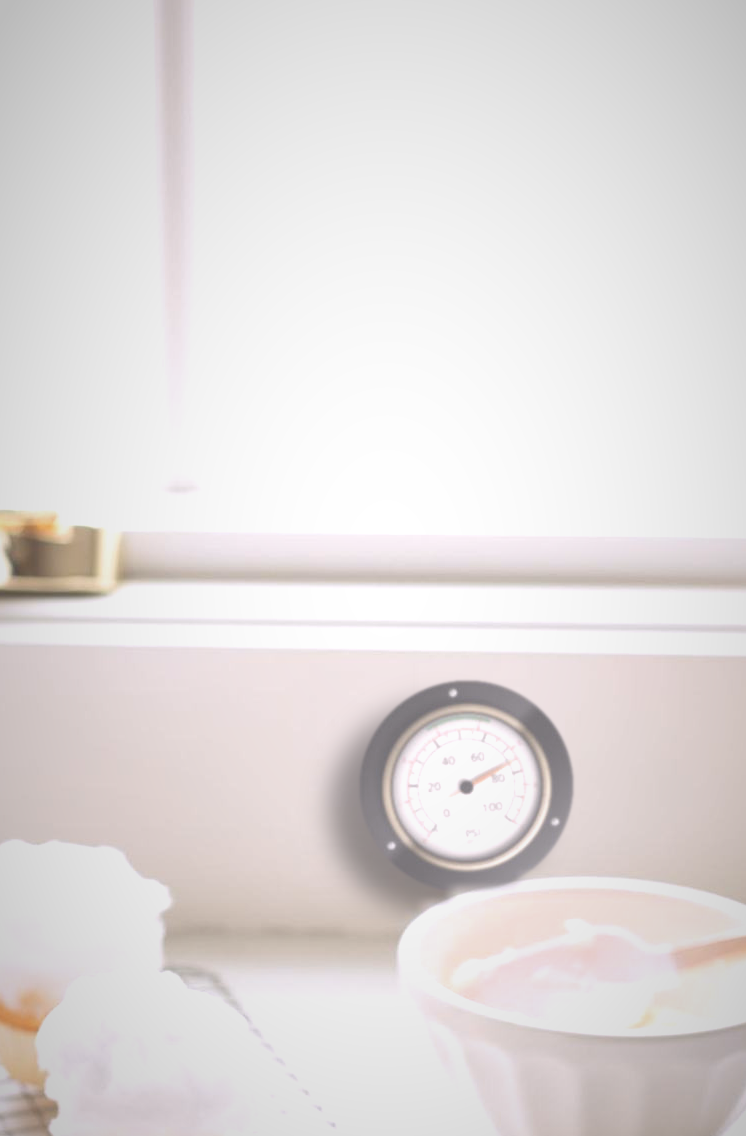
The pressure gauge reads 75 psi
